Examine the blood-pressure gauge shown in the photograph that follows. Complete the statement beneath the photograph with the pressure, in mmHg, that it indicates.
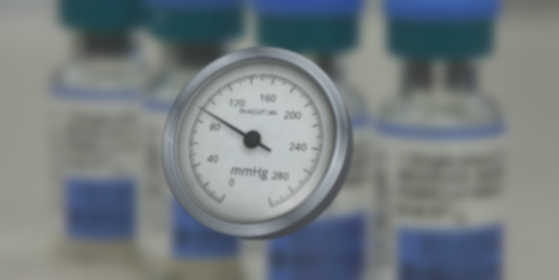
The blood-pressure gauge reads 90 mmHg
